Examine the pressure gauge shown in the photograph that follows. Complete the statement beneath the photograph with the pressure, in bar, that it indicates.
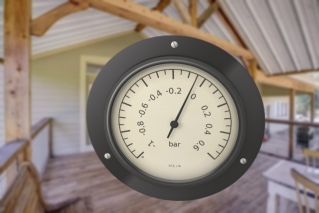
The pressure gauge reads -0.05 bar
